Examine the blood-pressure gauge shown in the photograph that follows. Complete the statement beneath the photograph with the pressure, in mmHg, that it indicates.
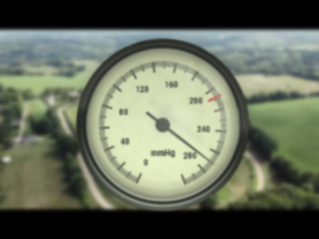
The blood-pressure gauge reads 270 mmHg
